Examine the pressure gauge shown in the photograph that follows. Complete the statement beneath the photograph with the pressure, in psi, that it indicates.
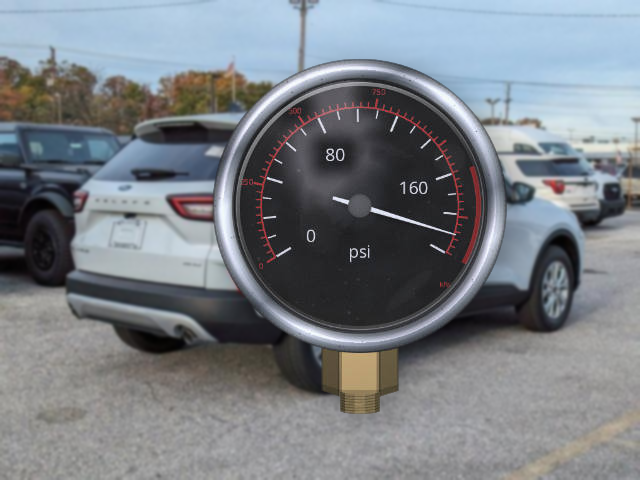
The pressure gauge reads 190 psi
